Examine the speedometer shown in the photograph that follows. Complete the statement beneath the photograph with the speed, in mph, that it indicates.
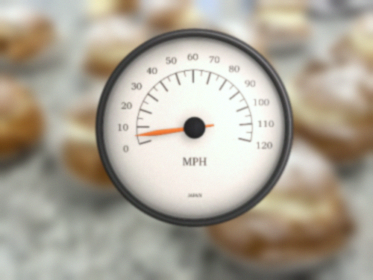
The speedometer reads 5 mph
